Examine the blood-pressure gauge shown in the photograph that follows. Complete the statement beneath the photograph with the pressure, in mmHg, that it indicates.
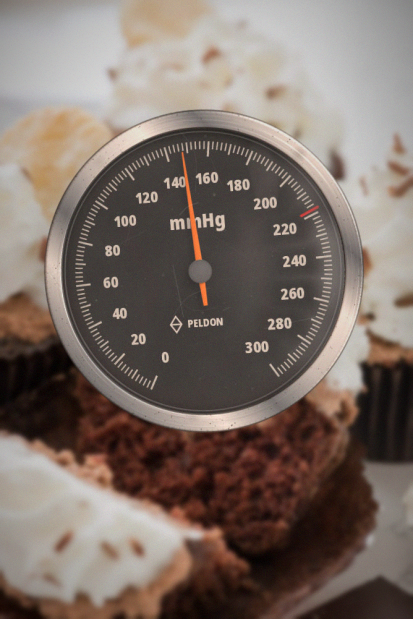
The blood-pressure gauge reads 148 mmHg
